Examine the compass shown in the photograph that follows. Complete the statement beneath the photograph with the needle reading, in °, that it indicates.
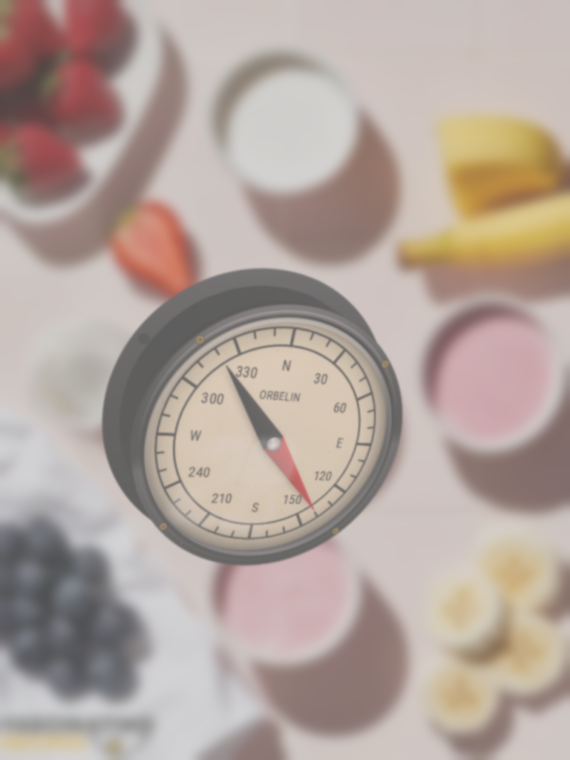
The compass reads 140 °
